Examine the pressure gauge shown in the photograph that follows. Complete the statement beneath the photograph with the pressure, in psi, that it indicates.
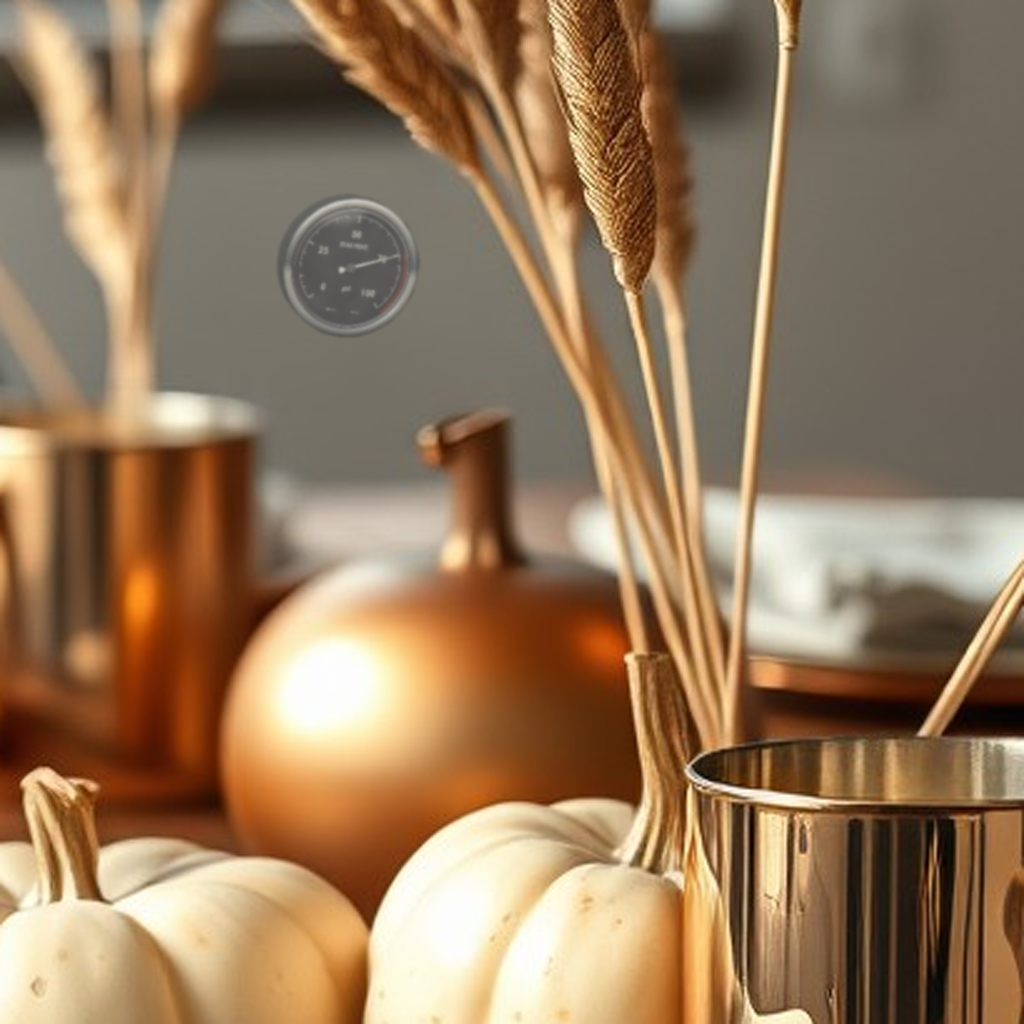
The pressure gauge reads 75 psi
